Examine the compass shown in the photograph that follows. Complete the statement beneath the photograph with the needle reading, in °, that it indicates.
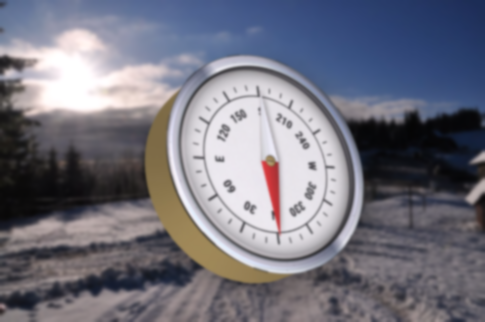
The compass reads 0 °
